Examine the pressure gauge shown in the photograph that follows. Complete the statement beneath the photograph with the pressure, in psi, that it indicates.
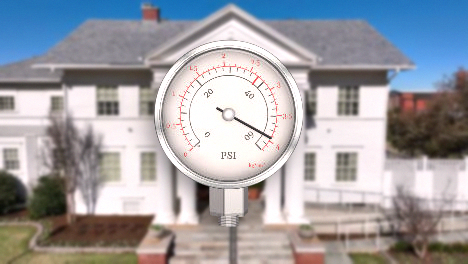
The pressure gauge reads 56 psi
